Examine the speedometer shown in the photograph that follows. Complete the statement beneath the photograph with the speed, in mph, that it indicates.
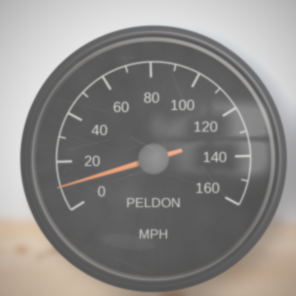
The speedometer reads 10 mph
